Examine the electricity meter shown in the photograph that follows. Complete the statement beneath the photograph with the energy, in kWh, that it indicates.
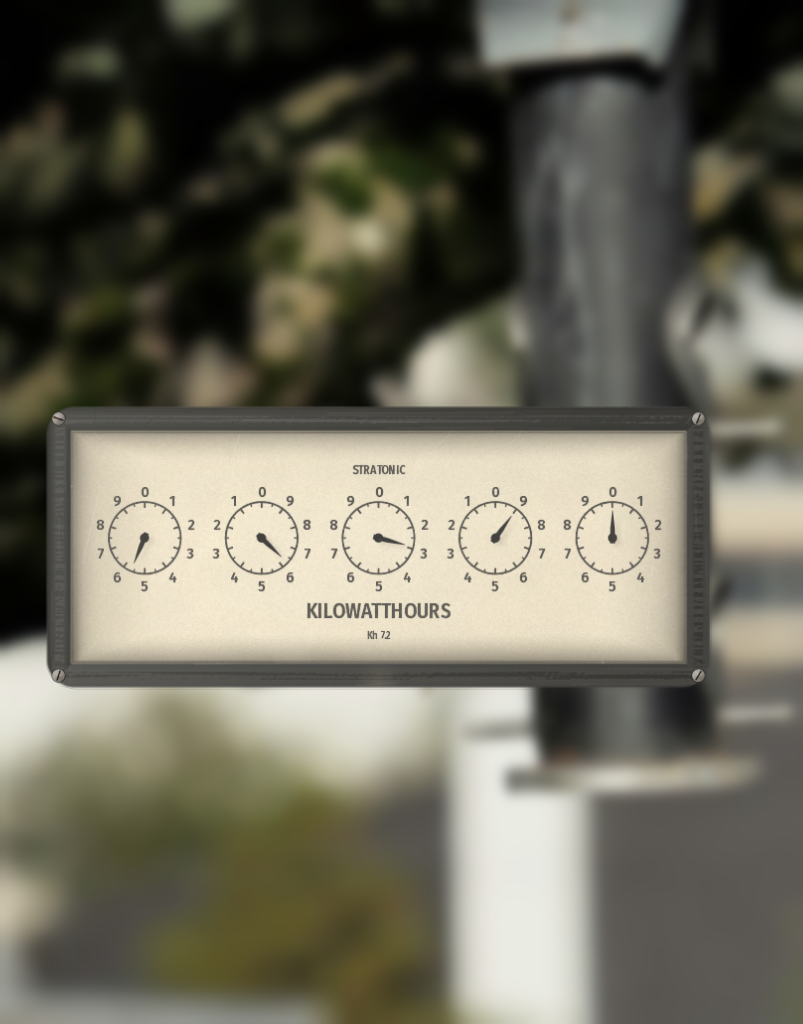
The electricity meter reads 56290 kWh
